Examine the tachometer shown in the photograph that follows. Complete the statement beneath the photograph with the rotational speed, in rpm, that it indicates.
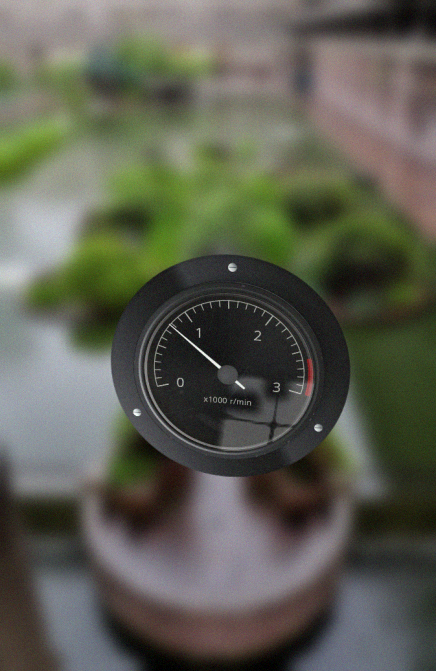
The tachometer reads 800 rpm
